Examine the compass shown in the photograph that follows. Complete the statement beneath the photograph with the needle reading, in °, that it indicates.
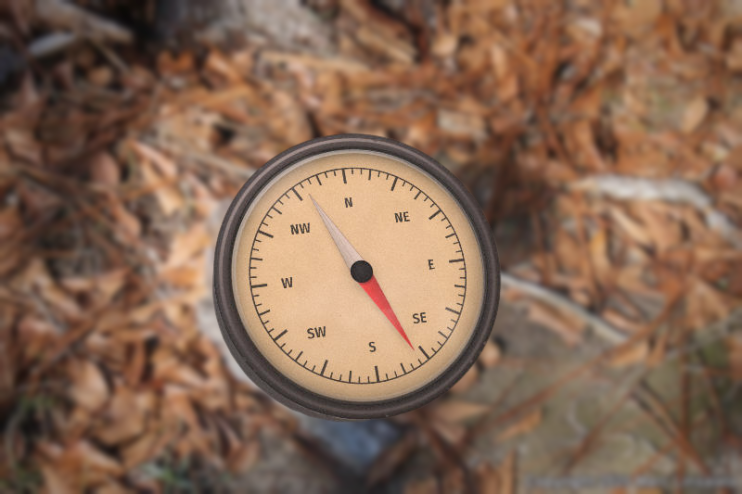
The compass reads 155 °
